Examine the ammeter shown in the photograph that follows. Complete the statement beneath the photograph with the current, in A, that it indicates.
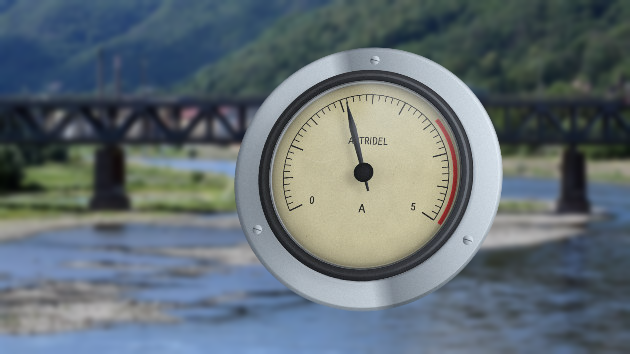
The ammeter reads 2.1 A
